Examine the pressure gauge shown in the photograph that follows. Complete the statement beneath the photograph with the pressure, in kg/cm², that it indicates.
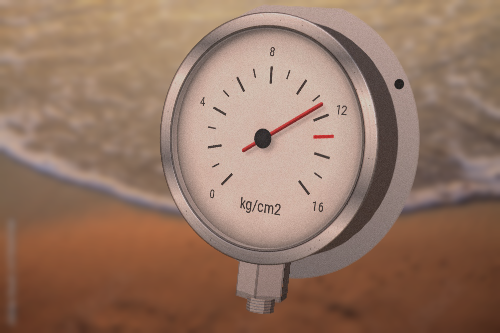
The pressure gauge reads 11.5 kg/cm²
